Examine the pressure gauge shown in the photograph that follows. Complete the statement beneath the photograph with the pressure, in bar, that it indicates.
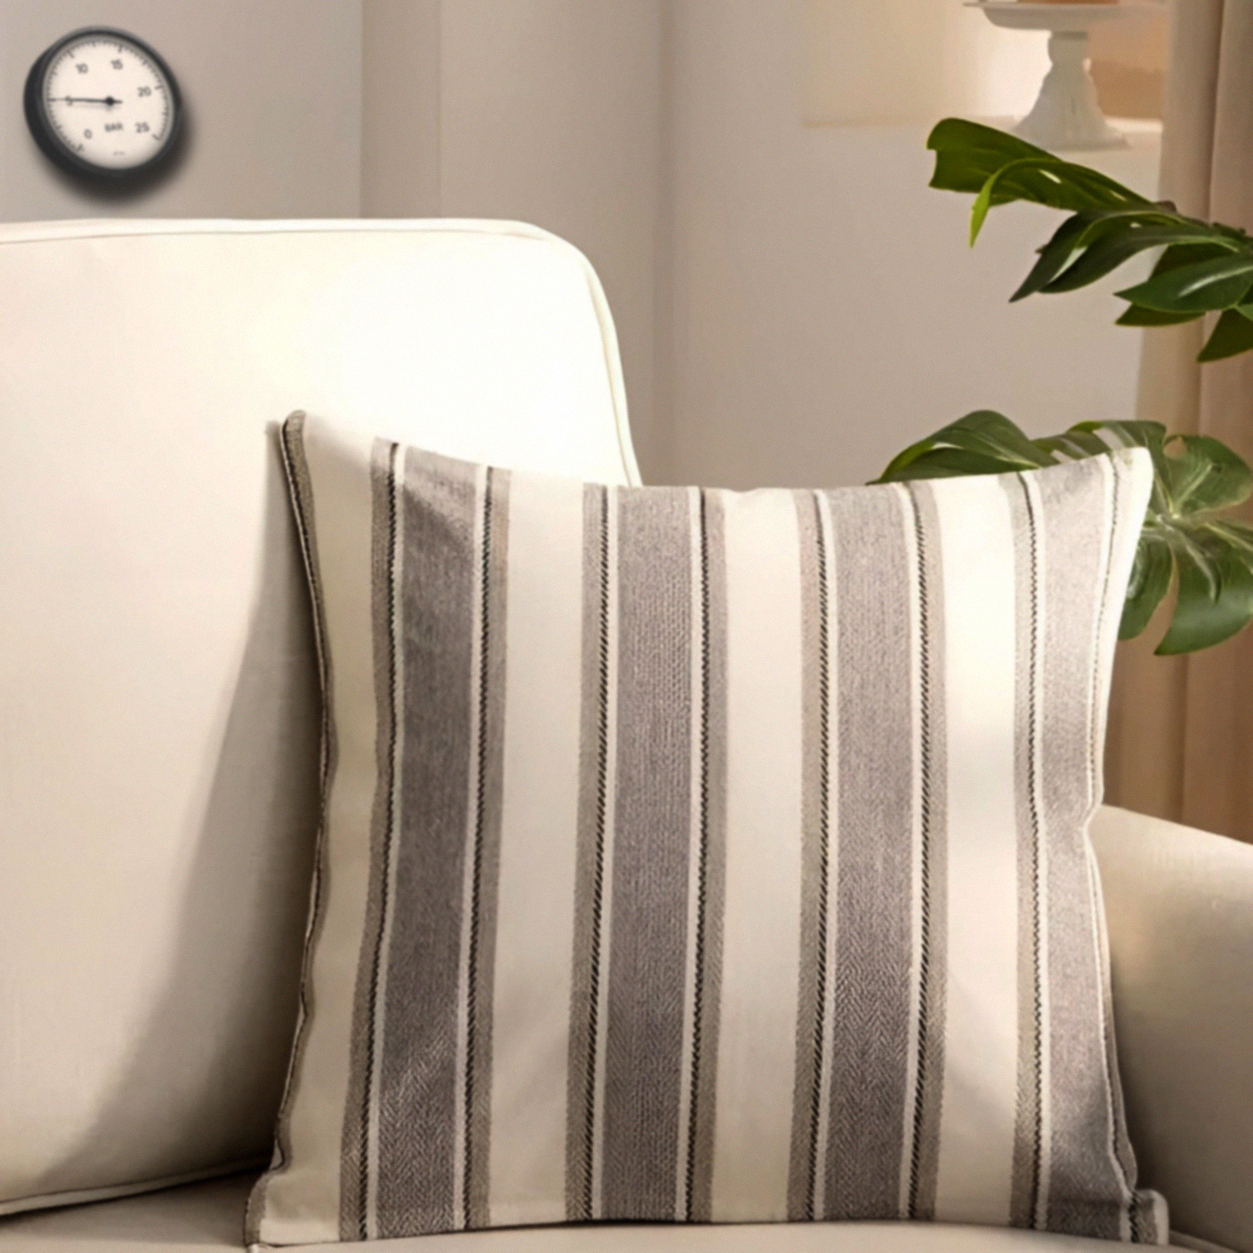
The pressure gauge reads 5 bar
